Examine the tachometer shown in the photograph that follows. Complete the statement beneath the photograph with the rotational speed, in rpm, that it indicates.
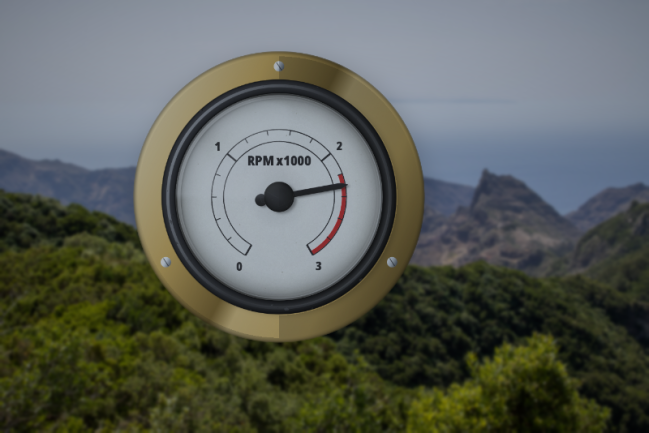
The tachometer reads 2300 rpm
